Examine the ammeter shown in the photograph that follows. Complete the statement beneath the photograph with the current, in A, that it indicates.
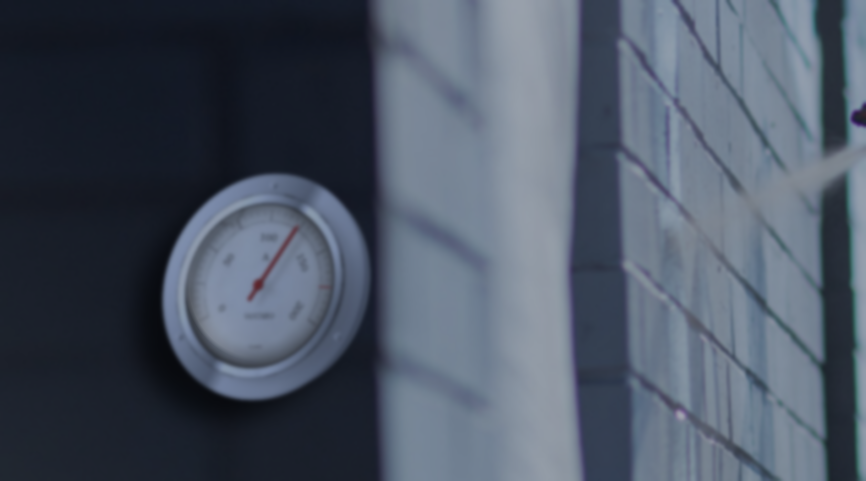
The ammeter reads 125 A
